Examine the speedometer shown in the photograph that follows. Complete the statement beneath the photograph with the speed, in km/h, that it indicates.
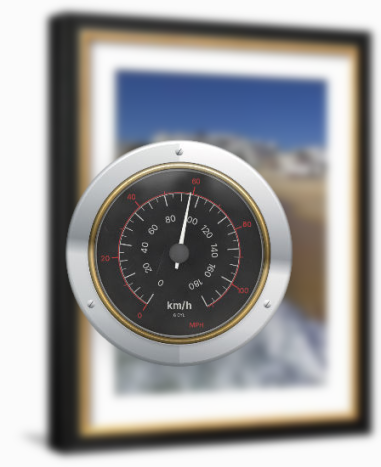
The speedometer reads 95 km/h
